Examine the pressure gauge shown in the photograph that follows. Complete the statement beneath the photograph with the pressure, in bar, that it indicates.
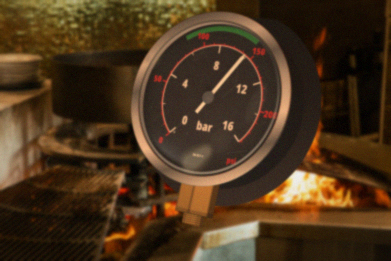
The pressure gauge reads 10 bar
